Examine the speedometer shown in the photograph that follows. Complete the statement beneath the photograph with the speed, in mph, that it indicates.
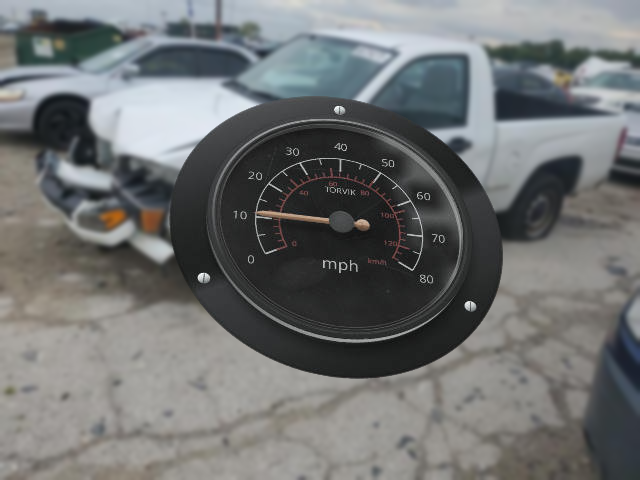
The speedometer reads 10 mph
